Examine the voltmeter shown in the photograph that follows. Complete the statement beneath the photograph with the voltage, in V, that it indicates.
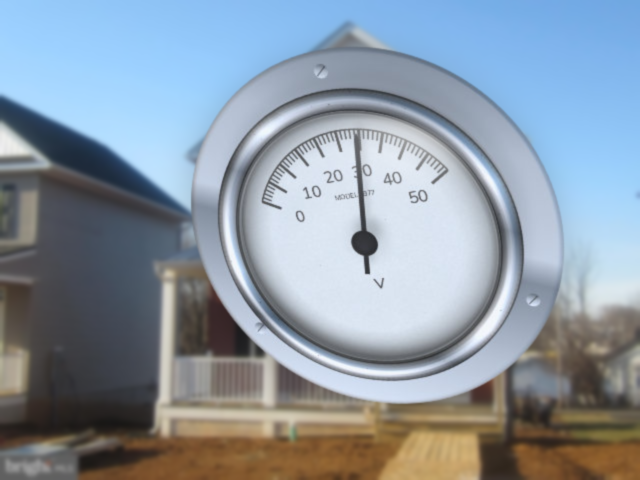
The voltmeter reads 30 V
